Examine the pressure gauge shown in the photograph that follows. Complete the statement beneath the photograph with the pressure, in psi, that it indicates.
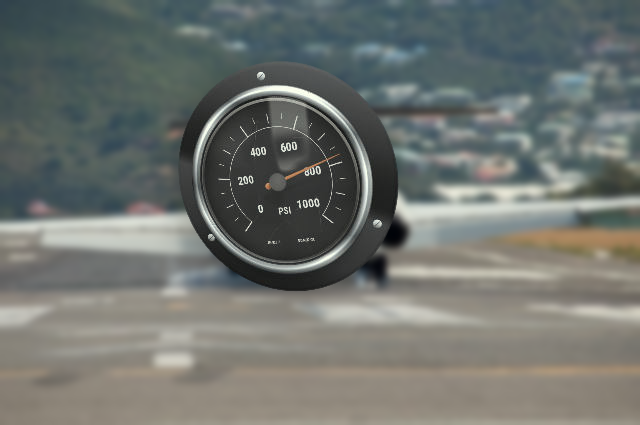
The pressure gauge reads 775 psi
